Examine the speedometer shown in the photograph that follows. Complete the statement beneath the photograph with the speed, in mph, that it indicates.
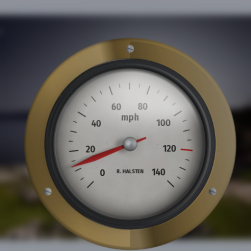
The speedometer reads 12.5 mph
